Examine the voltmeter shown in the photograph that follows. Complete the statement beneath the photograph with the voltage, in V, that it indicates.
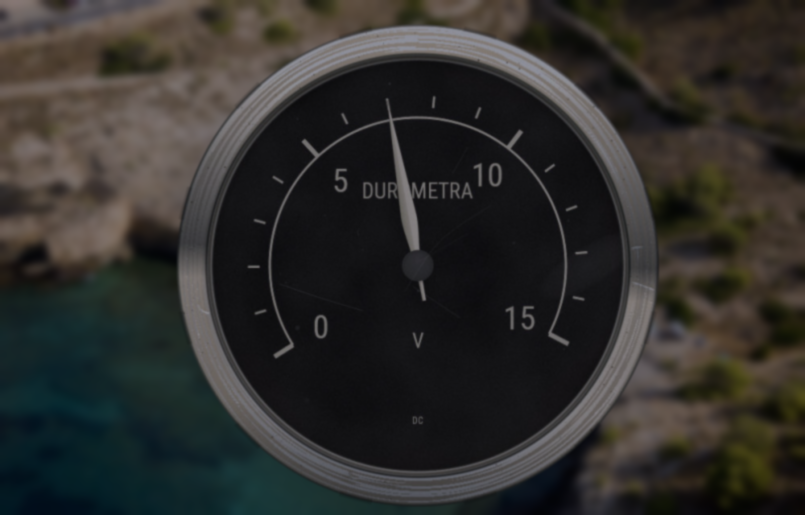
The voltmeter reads 7 V
